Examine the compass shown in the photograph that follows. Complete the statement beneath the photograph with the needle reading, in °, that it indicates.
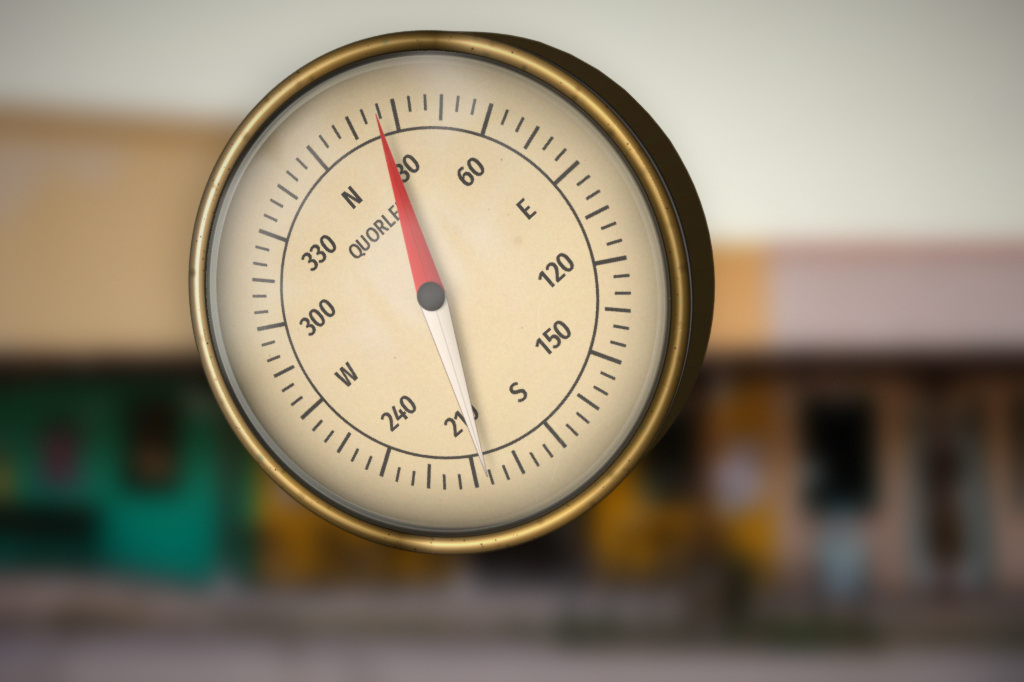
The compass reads 25 °
